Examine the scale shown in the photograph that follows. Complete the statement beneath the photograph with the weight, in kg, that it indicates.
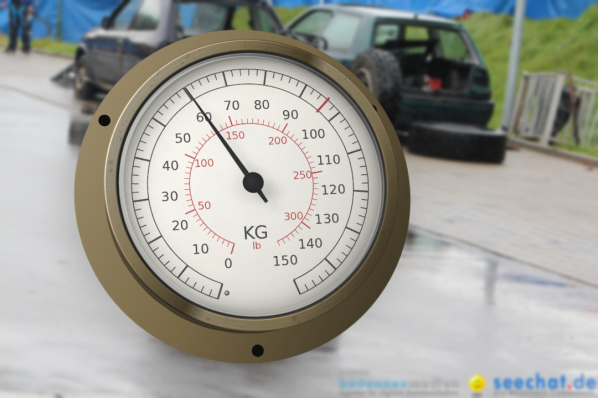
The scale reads 60 kg
